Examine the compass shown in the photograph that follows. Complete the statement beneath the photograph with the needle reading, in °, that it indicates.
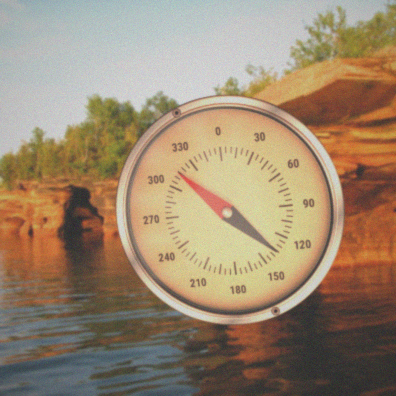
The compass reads 315 °
